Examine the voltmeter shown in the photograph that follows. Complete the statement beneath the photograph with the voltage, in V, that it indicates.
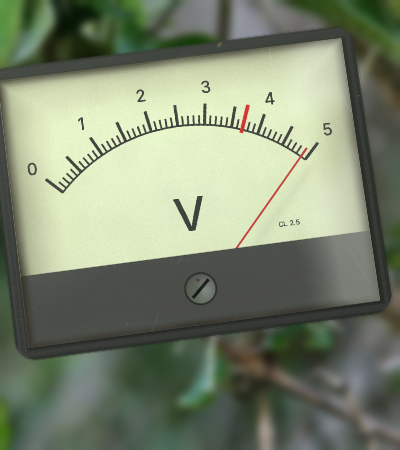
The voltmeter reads 4.9 V
